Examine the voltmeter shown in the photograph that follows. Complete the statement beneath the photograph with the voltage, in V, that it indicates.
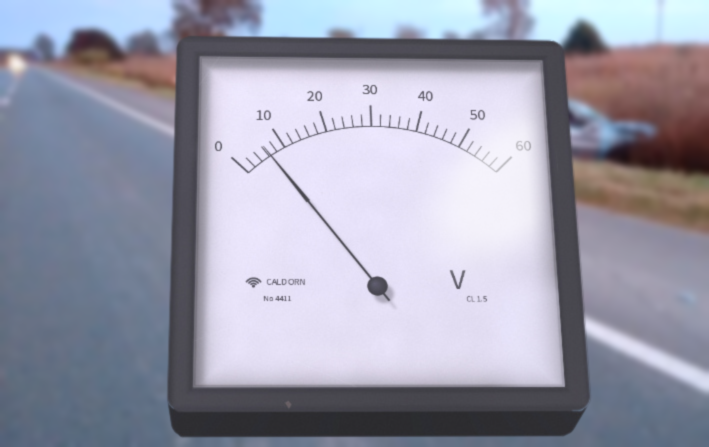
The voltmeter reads 6 V
